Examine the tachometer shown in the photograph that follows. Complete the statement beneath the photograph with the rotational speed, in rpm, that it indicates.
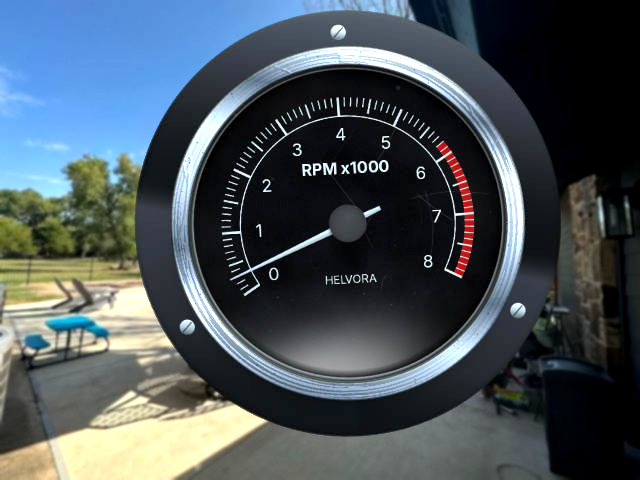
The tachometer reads 300 rpm
